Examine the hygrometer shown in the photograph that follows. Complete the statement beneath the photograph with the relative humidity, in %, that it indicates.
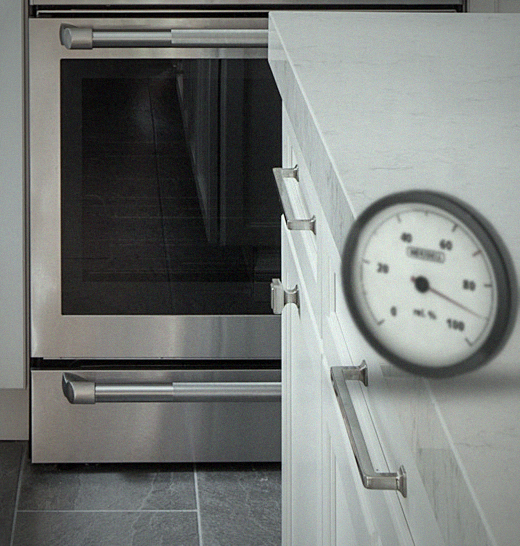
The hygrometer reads 90 %
